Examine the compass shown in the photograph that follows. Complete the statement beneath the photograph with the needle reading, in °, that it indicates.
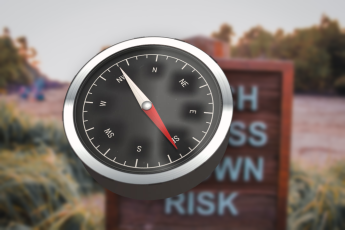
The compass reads 140 °
